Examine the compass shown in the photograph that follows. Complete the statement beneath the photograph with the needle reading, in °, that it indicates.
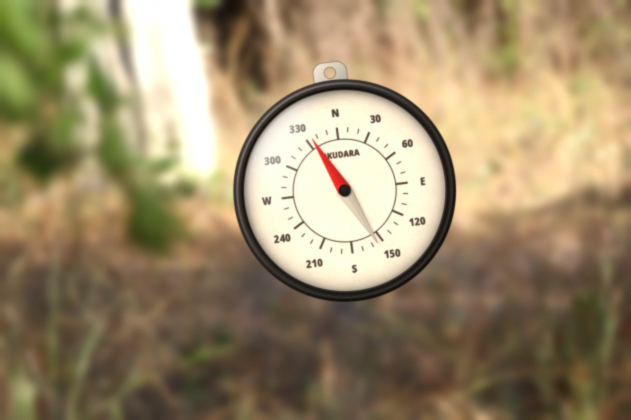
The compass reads 335 °
